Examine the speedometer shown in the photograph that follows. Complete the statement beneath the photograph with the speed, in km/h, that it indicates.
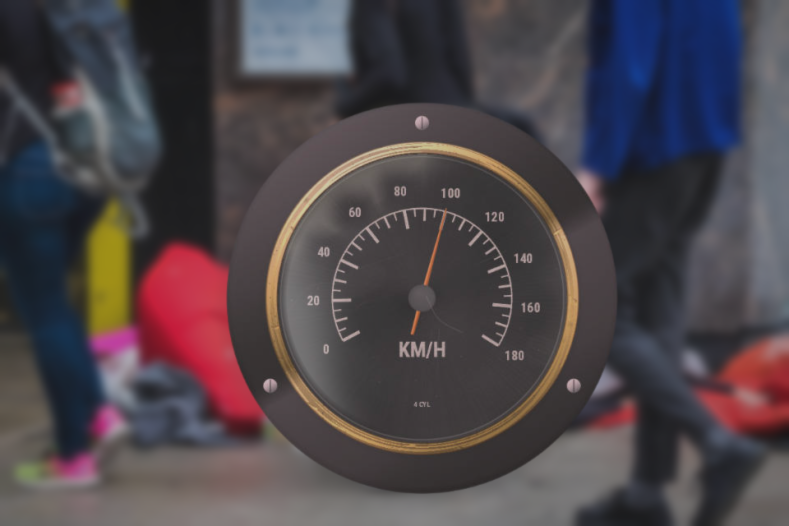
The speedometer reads 100 km/h
